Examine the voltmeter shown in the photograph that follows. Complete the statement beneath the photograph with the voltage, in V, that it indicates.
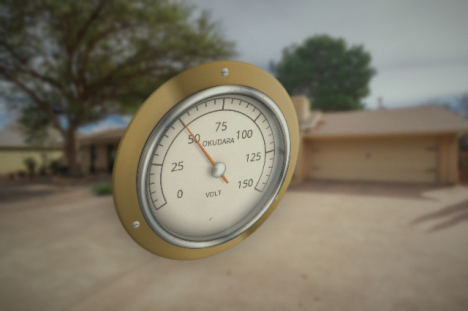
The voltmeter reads 50 V
